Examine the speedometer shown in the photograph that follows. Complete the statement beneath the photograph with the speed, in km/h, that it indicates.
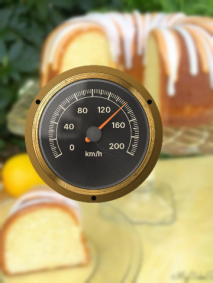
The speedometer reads 140 km/h
